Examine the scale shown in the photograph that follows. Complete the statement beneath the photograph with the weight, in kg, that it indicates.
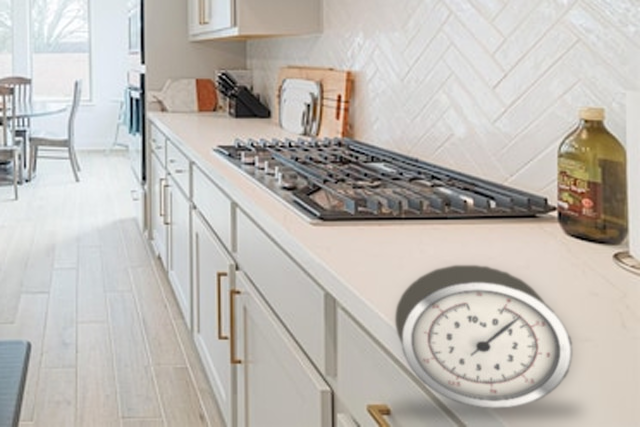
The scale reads 0.5 kg
